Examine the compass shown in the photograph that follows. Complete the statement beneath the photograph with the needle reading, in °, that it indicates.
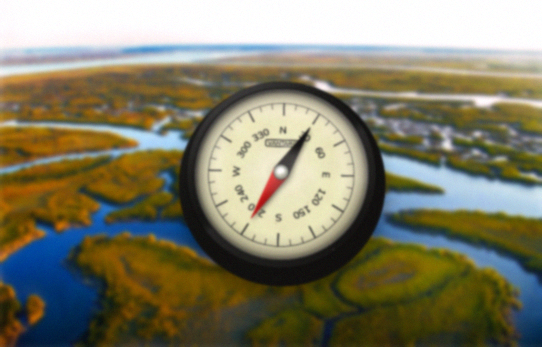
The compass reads 210 °
